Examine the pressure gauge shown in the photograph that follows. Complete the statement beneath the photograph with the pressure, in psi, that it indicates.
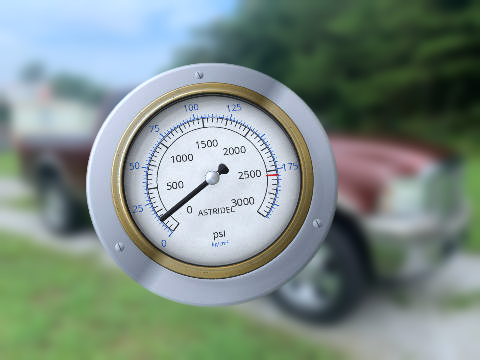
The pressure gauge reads 150 psi
